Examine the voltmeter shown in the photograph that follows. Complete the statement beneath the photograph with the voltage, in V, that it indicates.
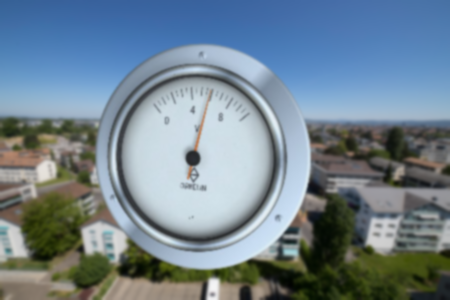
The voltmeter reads 6 V
